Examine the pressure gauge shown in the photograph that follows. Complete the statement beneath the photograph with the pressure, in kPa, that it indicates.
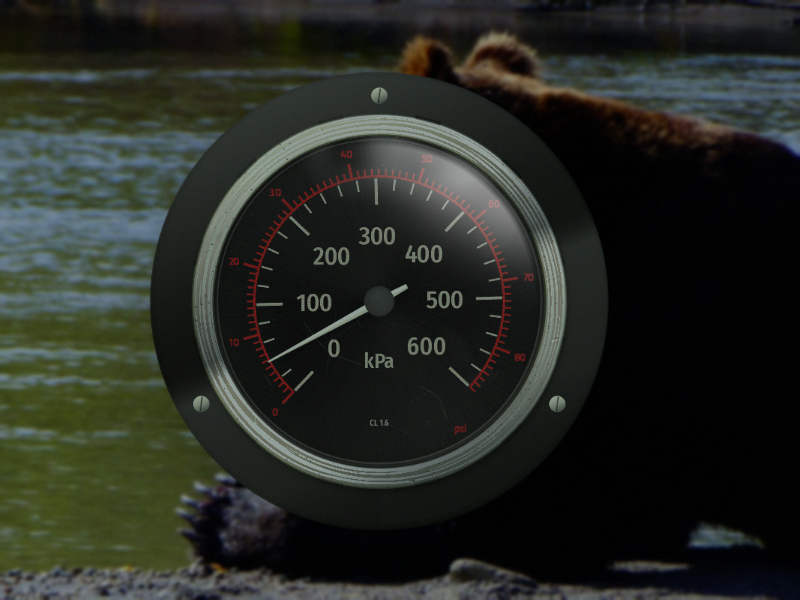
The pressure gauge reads 40 kPa
